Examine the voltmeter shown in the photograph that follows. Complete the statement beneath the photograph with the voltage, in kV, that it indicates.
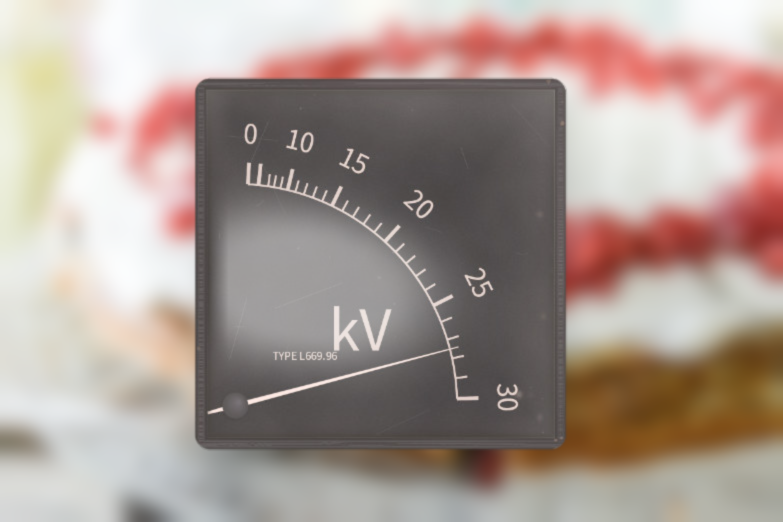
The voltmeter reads 27.5 kV
